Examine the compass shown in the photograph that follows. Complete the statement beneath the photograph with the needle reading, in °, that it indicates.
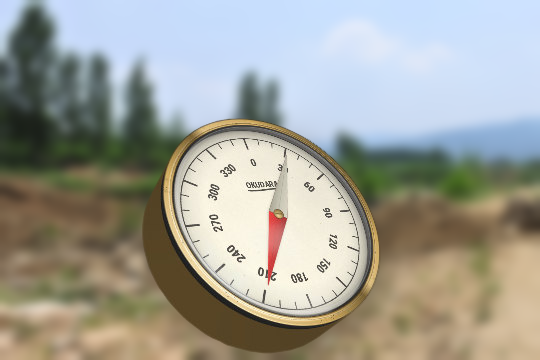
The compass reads 210 °
